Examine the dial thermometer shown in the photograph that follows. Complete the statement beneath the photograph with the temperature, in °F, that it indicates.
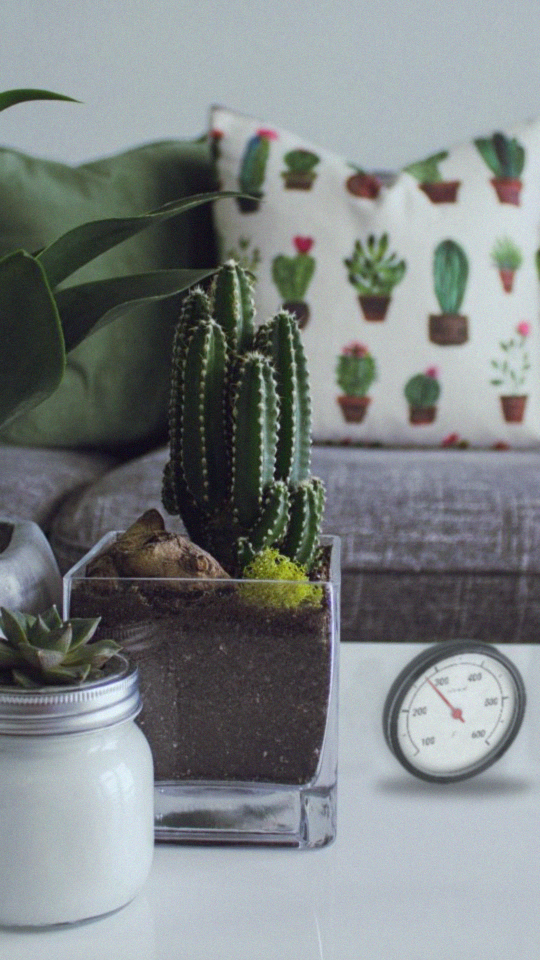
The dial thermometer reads 275 °F
